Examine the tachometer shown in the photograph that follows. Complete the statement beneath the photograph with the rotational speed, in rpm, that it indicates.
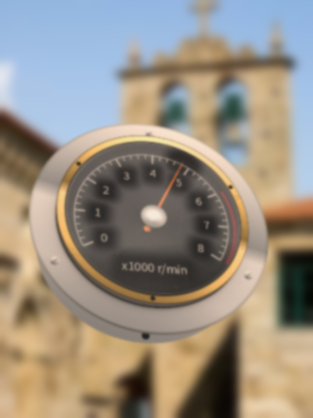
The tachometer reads 4800 rpm
